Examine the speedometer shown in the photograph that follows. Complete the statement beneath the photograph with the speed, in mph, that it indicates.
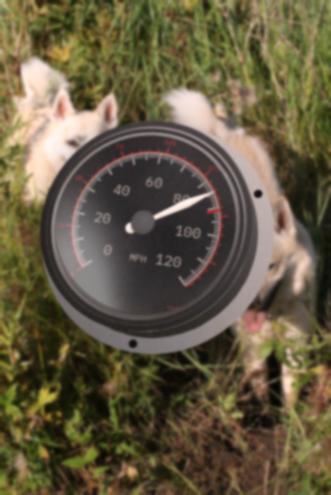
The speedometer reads 85 mph
